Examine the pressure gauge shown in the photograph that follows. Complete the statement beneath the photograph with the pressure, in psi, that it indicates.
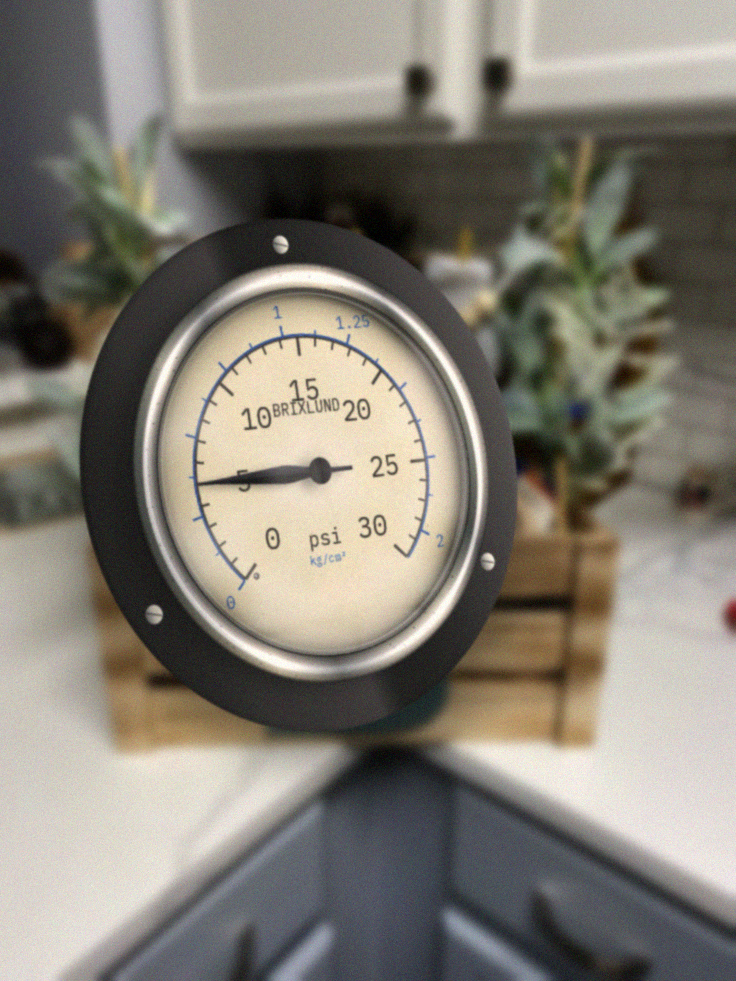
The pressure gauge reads 5 psi
